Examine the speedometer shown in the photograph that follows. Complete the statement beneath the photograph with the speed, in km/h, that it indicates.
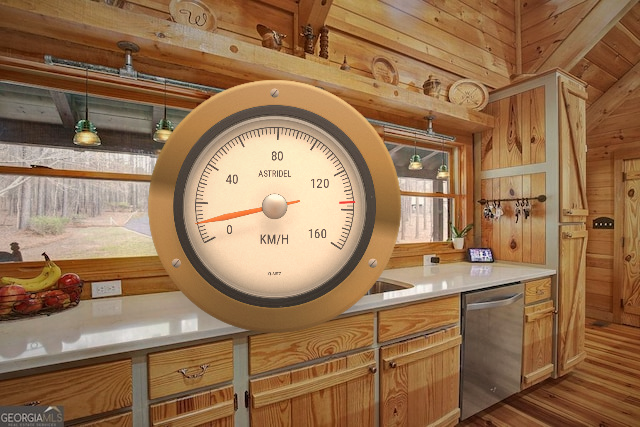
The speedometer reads 10 km/h
